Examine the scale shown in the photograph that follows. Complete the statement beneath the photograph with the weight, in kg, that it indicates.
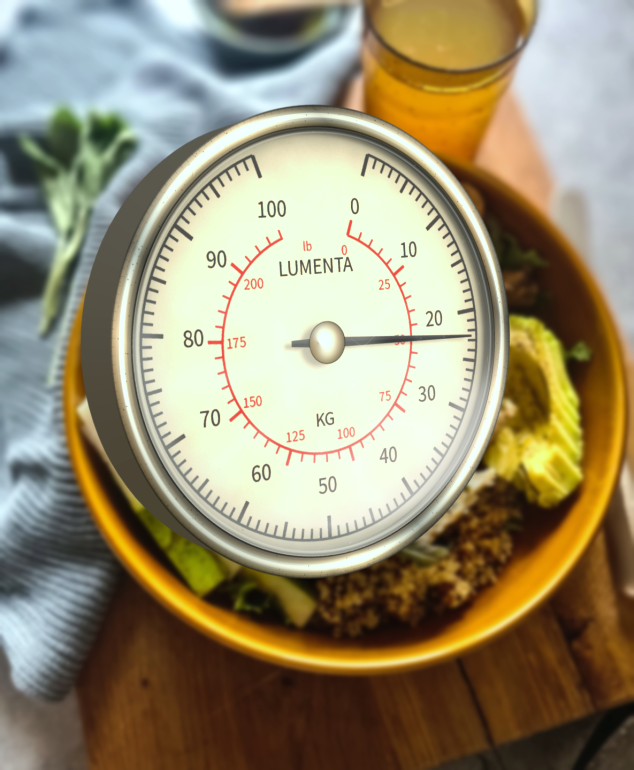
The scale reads 22.5 kg
